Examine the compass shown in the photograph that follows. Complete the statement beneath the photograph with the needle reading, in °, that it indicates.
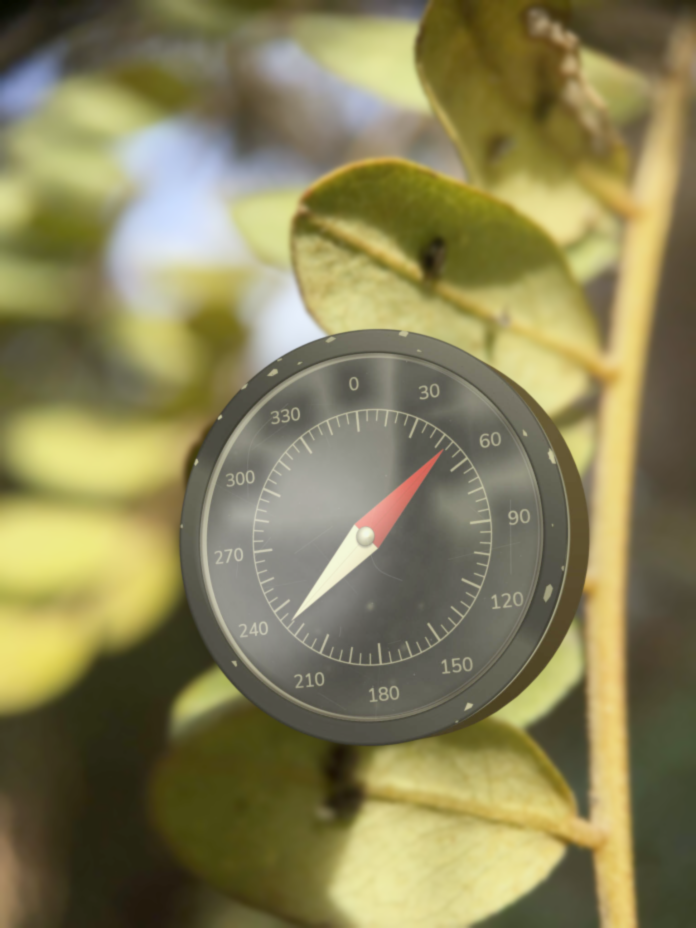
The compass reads 50 °
